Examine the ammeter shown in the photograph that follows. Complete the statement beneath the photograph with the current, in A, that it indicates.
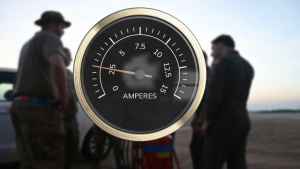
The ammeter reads 2.5 A
